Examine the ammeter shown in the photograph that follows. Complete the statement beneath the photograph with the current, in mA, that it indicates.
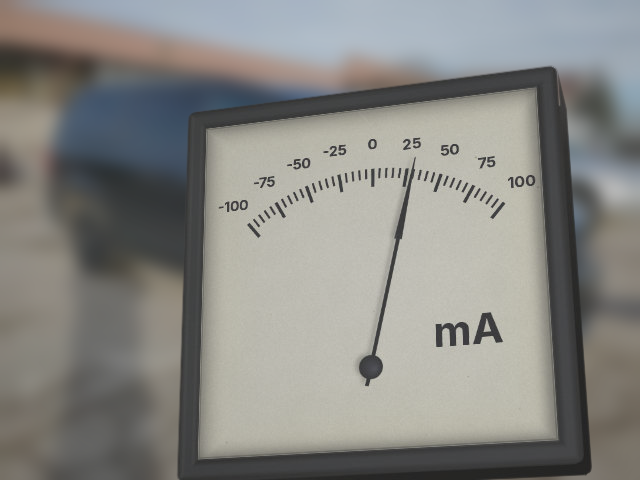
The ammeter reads 30 mA
